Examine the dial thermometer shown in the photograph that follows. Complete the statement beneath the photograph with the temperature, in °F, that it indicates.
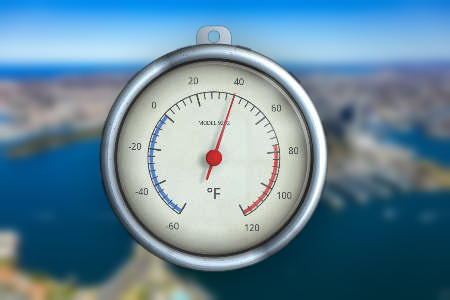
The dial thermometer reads 40 °F
